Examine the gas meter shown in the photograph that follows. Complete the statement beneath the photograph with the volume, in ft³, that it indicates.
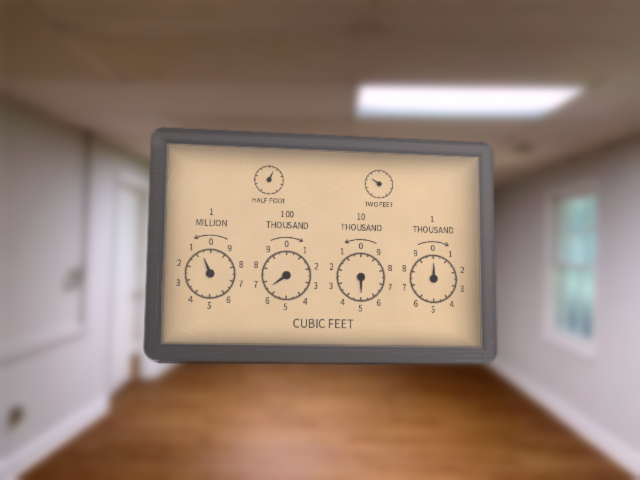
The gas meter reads 65000 ft³
